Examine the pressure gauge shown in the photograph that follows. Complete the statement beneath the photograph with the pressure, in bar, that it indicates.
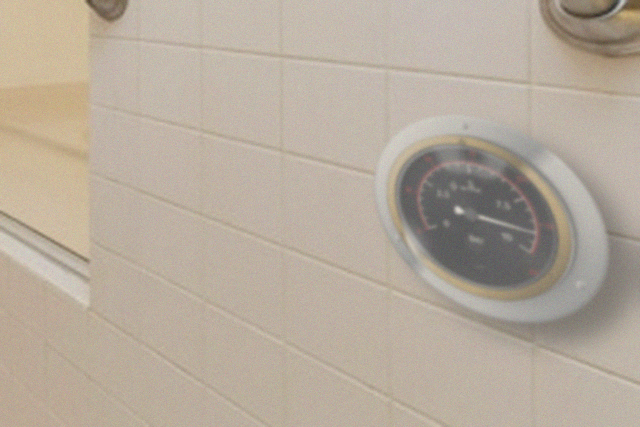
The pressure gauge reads 9 bar
